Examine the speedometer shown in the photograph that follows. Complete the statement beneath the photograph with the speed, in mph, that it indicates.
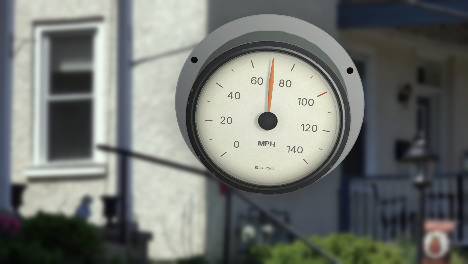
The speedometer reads 70 mph
